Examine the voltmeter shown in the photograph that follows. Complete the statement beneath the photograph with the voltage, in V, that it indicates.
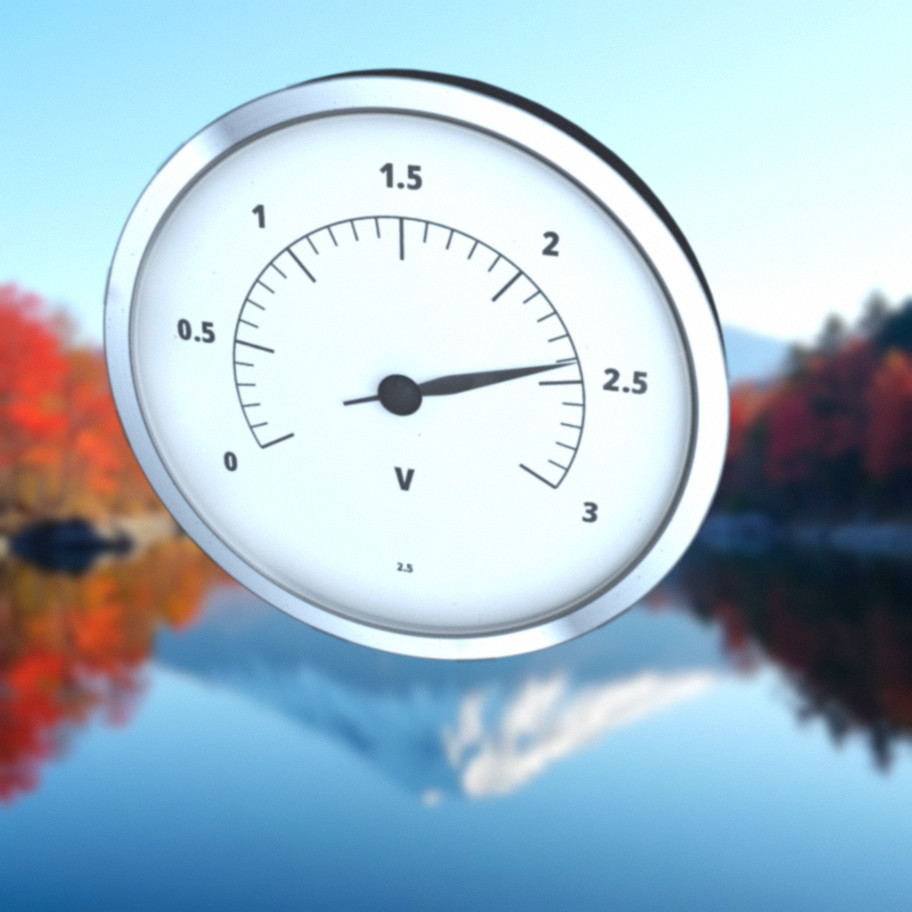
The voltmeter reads 2.4 V
